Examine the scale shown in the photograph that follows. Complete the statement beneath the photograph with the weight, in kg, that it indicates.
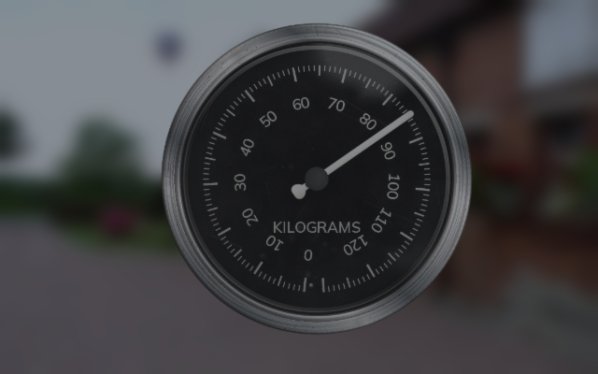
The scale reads 85 kg
